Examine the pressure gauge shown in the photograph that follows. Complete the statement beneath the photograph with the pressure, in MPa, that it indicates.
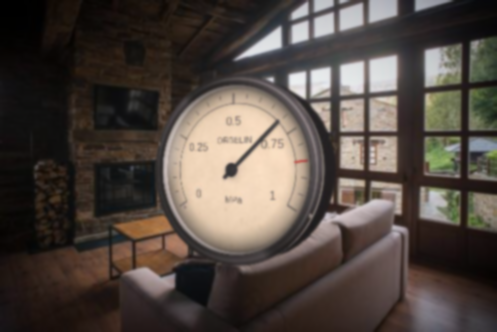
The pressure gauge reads 0.7 MPa
